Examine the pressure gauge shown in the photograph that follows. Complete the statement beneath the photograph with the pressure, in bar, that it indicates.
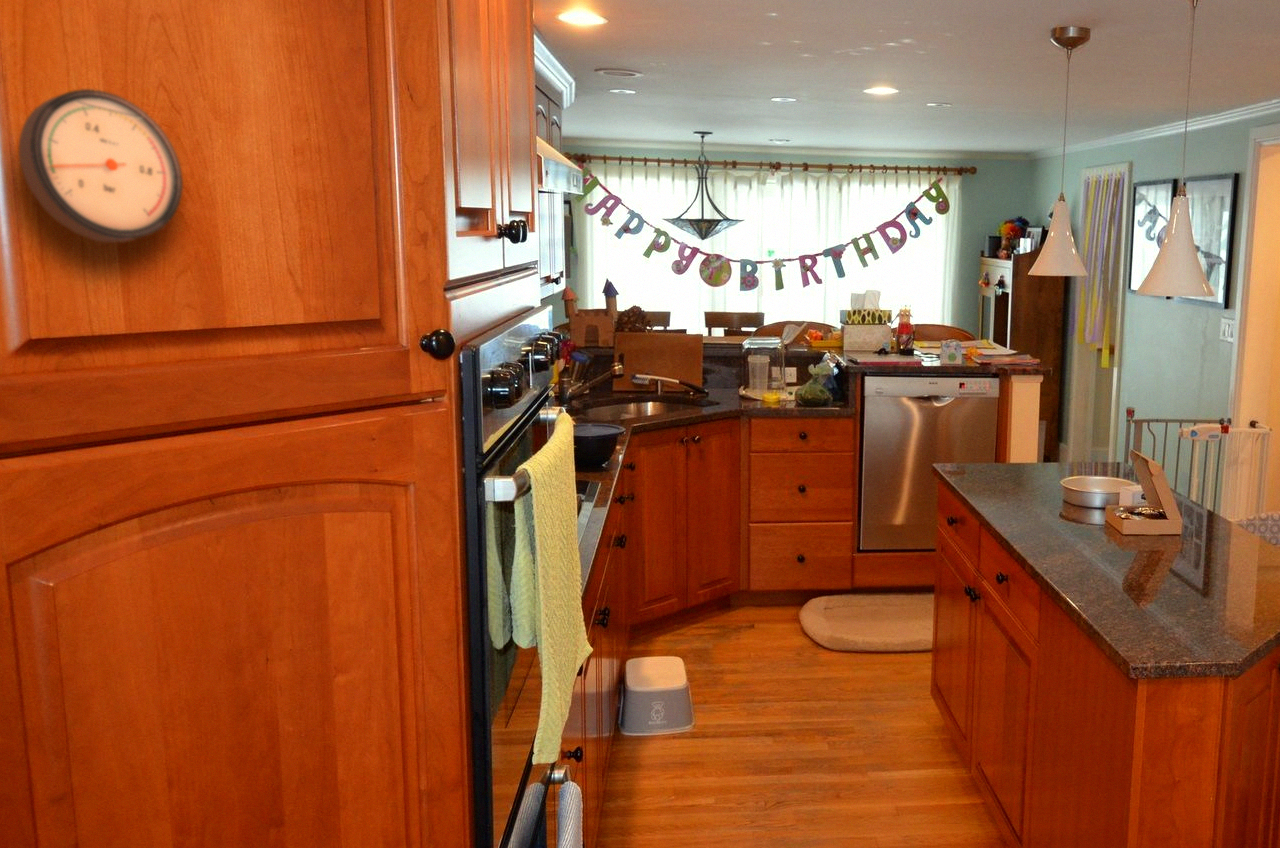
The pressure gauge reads 0.1 bar
